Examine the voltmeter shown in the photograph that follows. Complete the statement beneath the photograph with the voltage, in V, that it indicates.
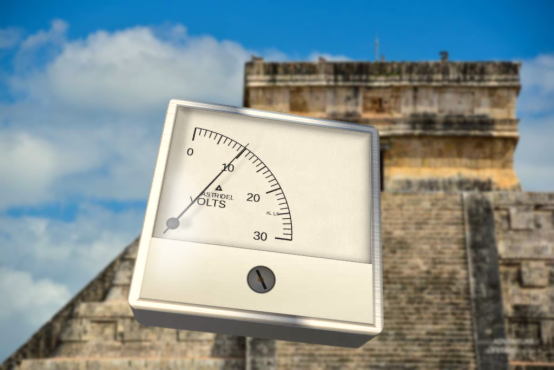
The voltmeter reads 10 V
